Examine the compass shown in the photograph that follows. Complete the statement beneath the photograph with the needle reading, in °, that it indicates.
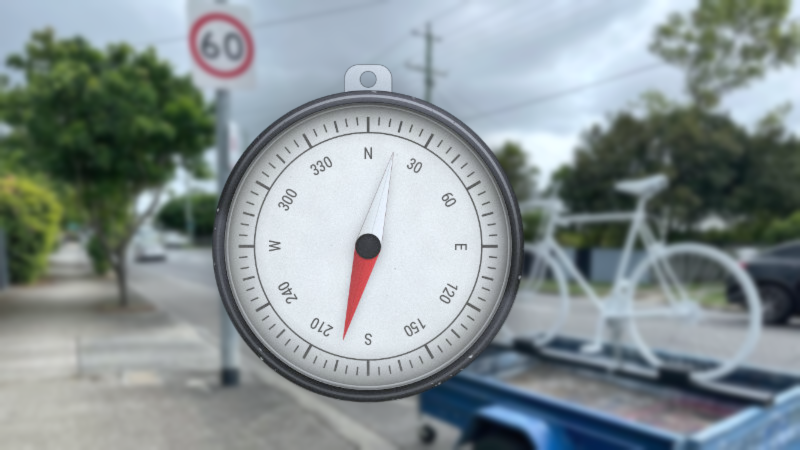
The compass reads 195 °
